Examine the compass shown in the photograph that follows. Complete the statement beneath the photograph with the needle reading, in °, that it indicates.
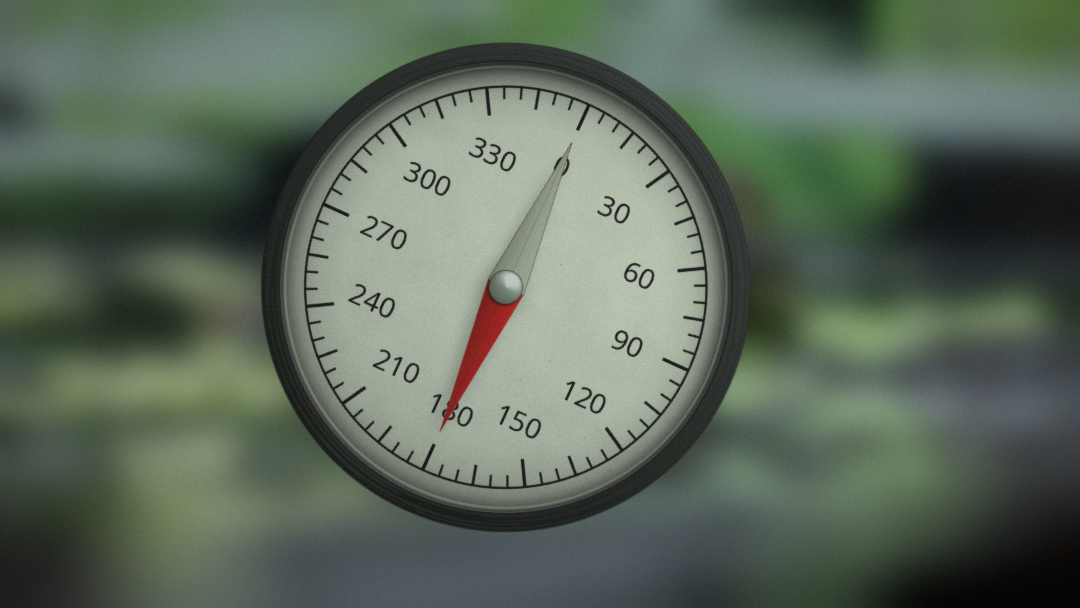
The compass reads 180 °
